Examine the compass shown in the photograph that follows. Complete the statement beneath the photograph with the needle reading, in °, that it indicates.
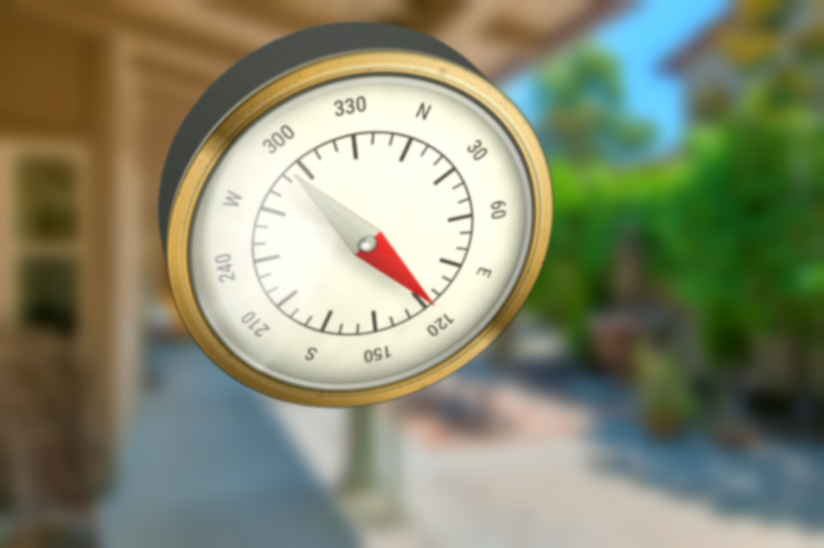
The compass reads 115 °
